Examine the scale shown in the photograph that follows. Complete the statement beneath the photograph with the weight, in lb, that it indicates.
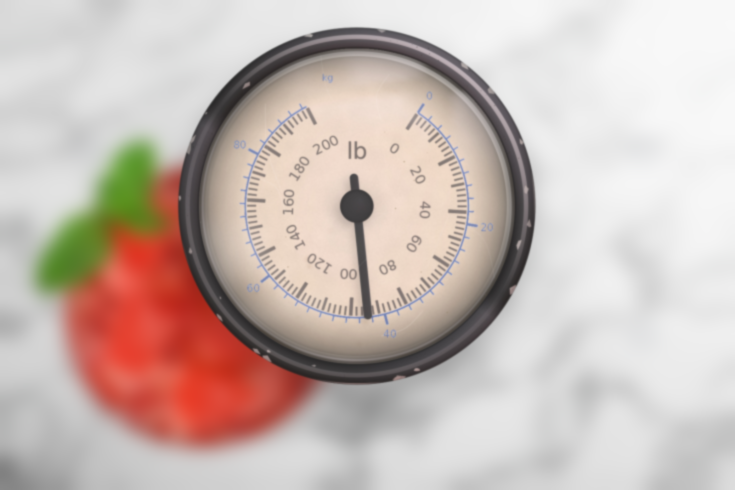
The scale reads 94 lb
